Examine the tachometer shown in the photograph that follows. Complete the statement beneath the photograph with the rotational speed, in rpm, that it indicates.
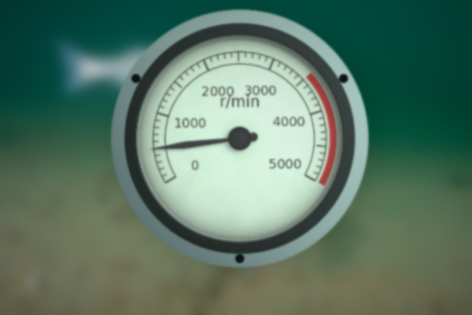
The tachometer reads 500 rpm
